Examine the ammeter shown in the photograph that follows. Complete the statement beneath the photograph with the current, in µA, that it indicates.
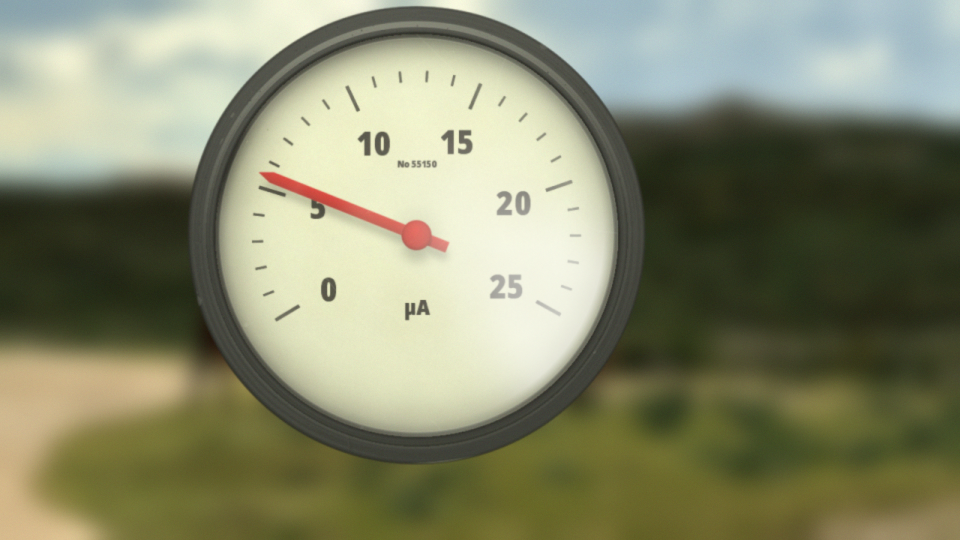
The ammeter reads 5.5 µA
